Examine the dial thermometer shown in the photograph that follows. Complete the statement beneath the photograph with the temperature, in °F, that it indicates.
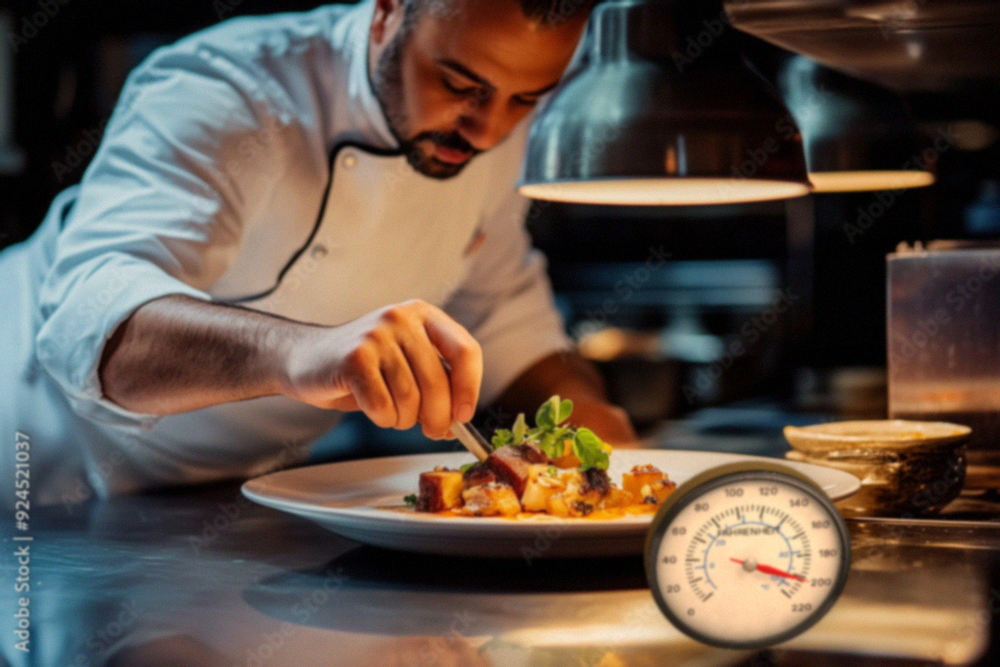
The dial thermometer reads 200 °F
